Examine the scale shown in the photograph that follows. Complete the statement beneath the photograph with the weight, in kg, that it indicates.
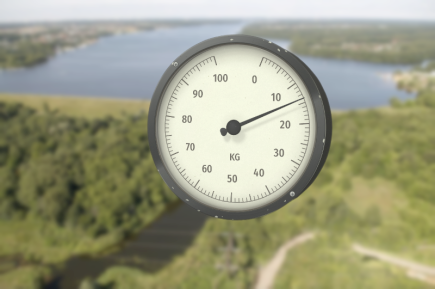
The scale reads 14 kg
